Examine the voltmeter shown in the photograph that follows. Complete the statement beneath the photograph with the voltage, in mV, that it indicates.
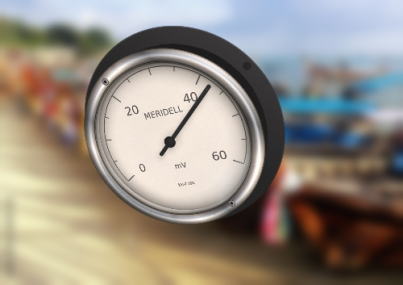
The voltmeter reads 42.5 mV
